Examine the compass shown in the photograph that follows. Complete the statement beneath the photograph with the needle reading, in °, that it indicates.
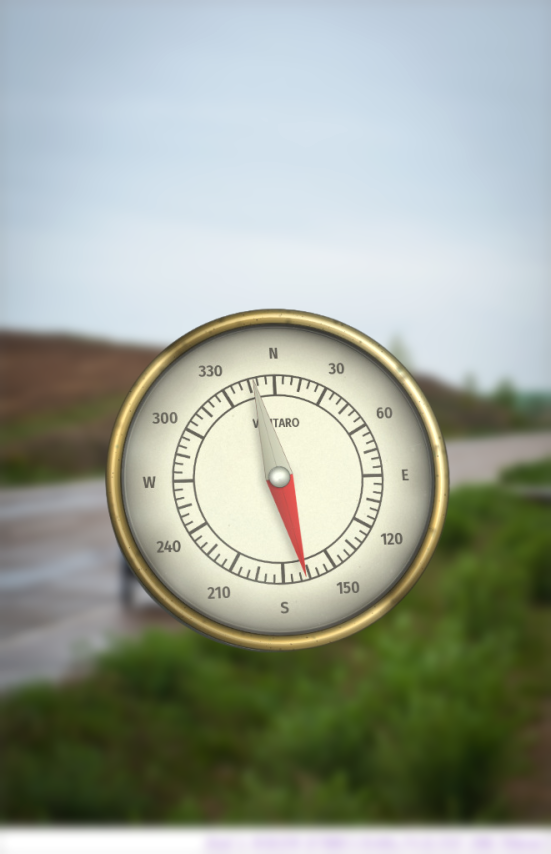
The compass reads 167.5 °
